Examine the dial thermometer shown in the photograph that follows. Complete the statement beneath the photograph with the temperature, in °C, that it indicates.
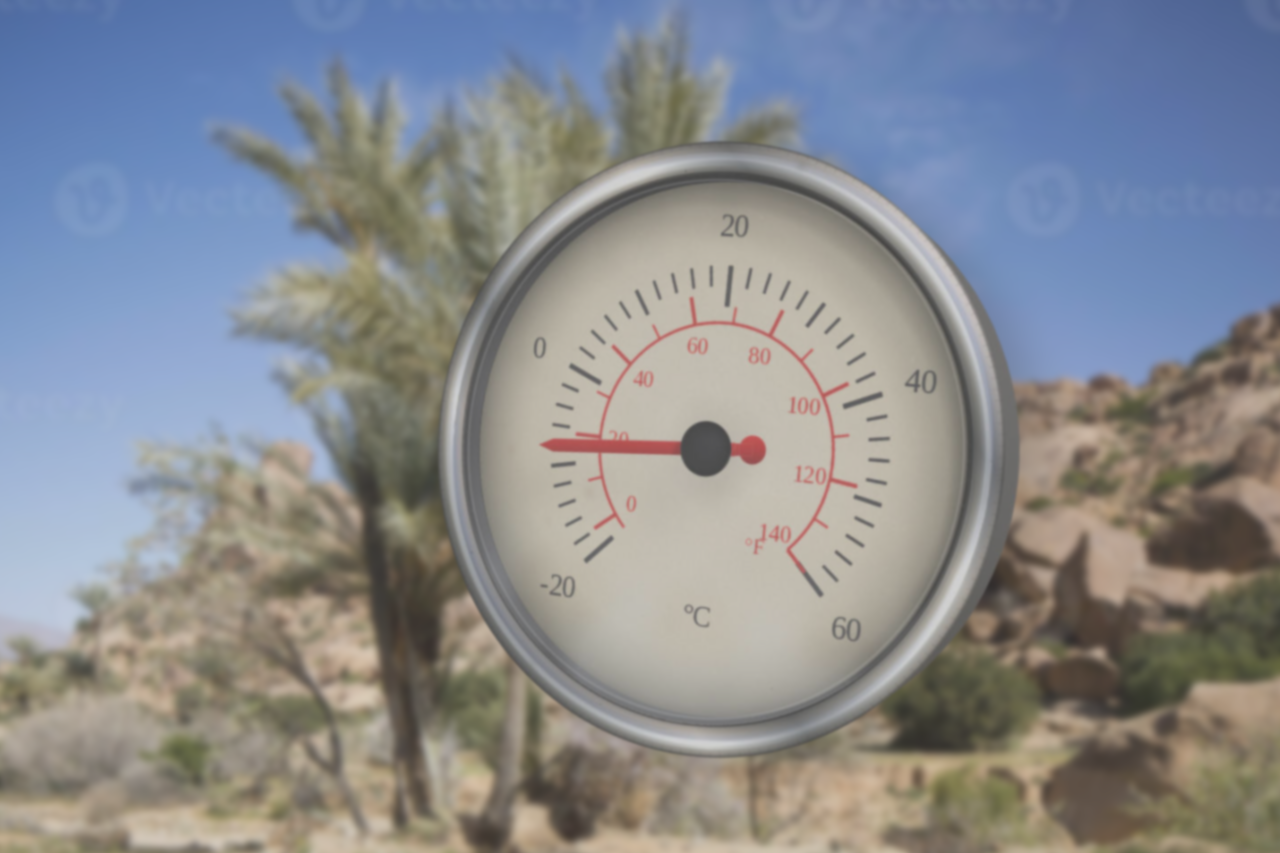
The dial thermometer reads -8 °C
